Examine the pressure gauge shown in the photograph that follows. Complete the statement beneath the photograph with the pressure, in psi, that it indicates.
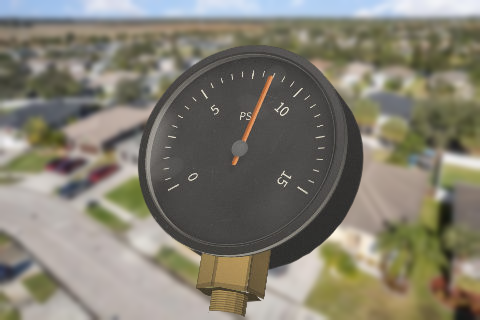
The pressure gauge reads 8.5 psi
